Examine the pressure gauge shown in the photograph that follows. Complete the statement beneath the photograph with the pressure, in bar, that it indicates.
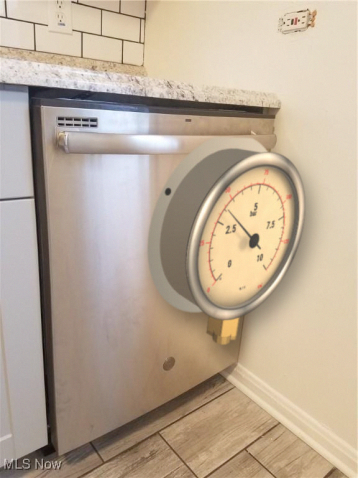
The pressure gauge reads 3 bar
